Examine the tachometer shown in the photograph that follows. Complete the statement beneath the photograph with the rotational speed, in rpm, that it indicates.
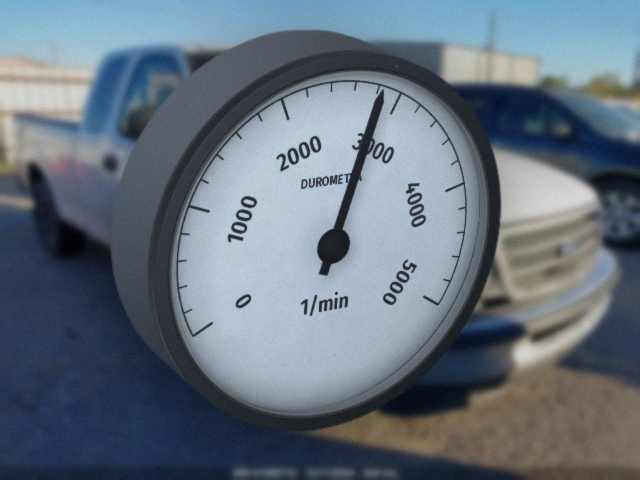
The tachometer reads 2800 rpm
